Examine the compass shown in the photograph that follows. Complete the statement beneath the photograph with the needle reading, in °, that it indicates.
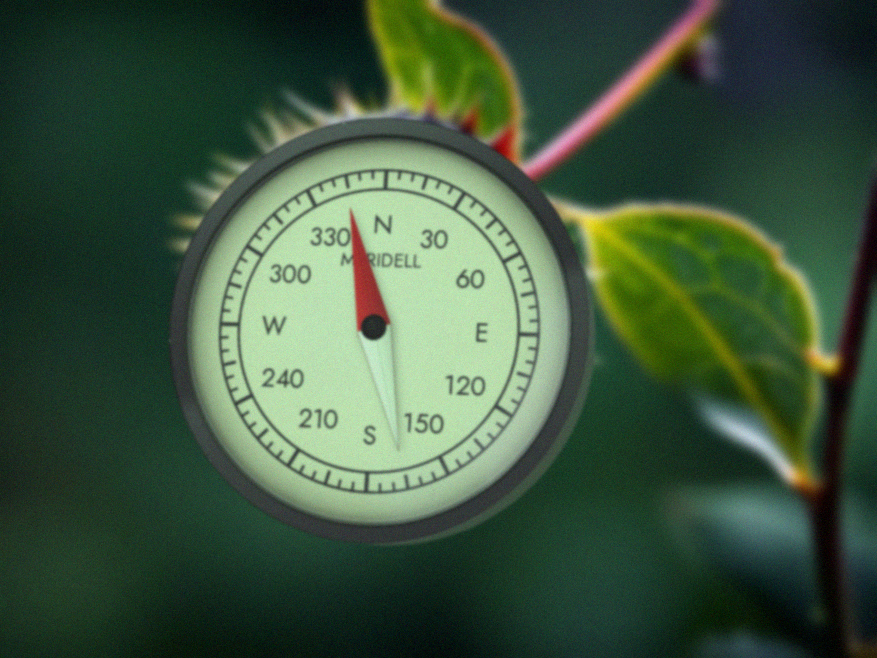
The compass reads 345 °
